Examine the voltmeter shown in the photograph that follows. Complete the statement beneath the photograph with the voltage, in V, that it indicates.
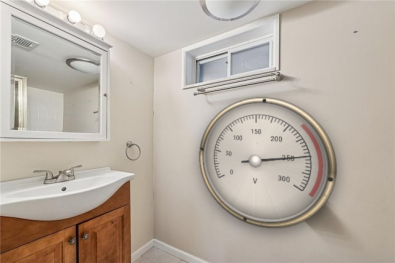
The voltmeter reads 250 V
